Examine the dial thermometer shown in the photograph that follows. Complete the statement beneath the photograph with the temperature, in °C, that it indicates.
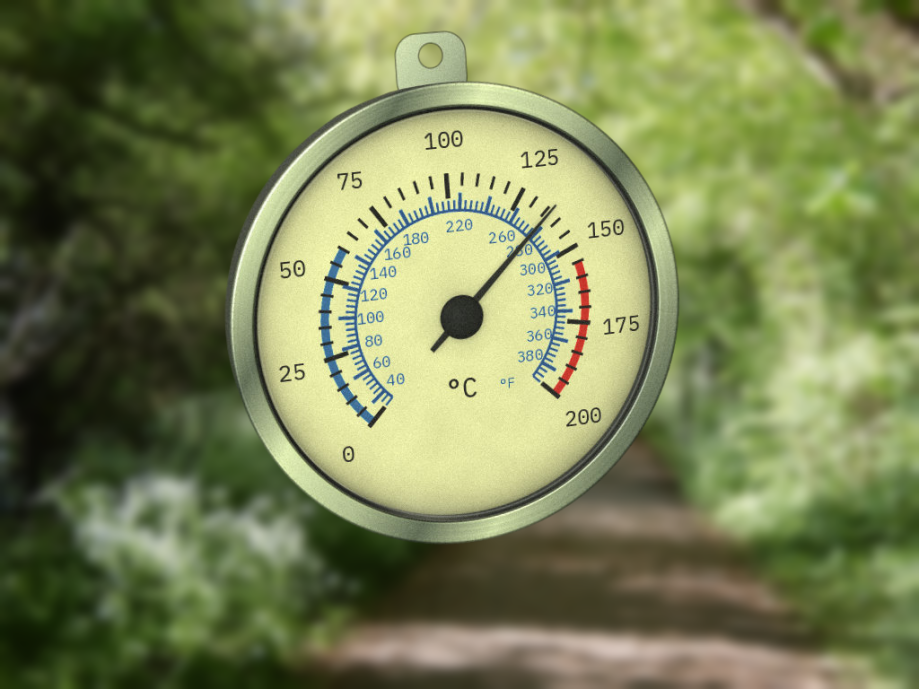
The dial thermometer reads 135 °C
